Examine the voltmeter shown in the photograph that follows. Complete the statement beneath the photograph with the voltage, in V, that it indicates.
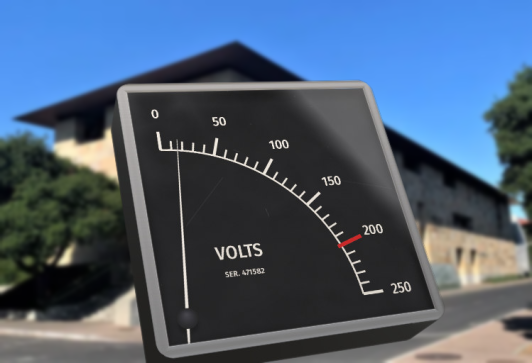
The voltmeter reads 15 V
